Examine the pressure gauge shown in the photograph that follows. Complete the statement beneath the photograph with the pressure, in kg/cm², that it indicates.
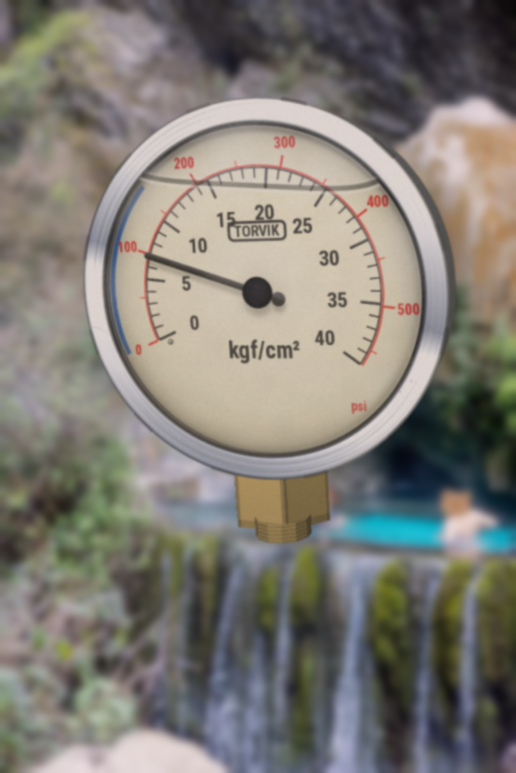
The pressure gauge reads 7 kg/cm²
